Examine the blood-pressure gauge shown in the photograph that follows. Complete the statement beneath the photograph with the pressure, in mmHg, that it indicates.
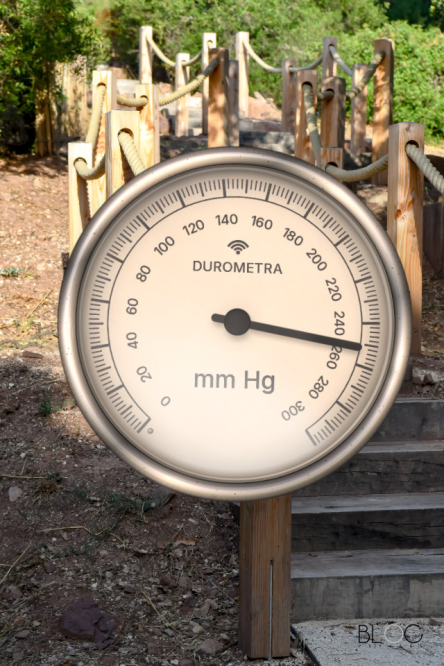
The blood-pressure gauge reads 252 mmHg
